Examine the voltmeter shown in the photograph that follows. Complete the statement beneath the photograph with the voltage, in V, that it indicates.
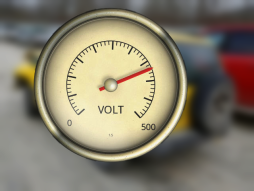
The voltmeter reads 370 V
